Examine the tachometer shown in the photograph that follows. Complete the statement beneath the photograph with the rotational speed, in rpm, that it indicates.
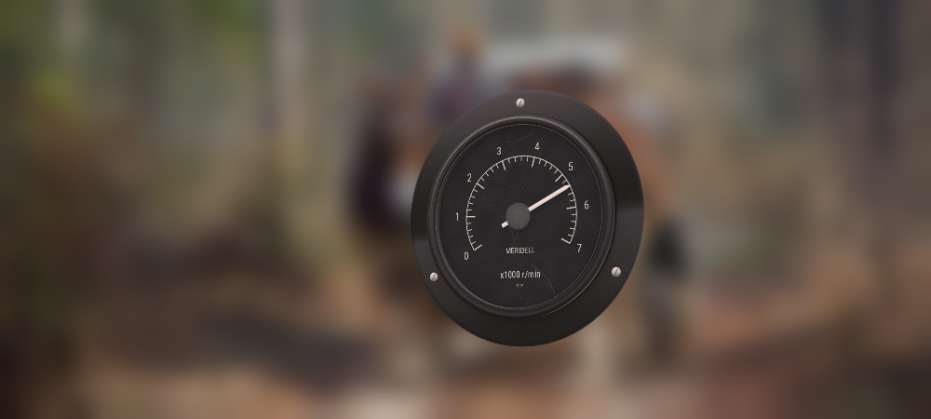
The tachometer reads 5400 rpm
